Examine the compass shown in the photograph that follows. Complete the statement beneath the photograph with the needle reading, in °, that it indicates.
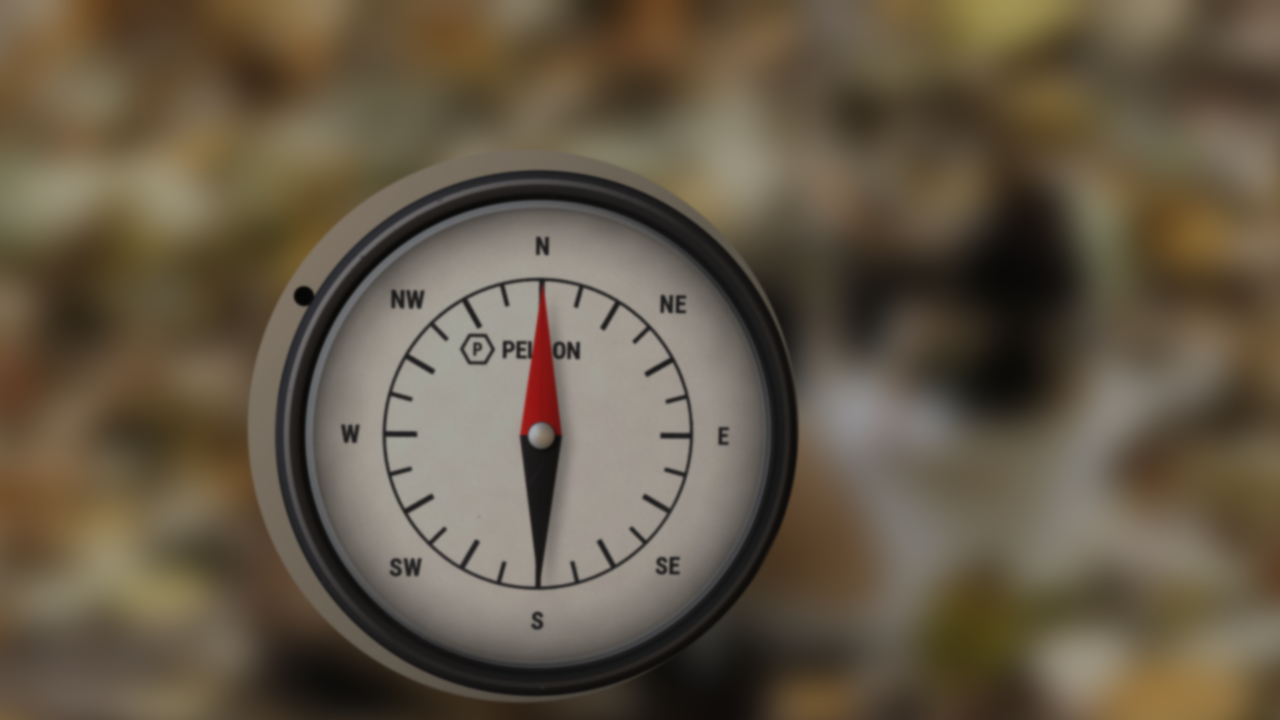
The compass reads 0 °
